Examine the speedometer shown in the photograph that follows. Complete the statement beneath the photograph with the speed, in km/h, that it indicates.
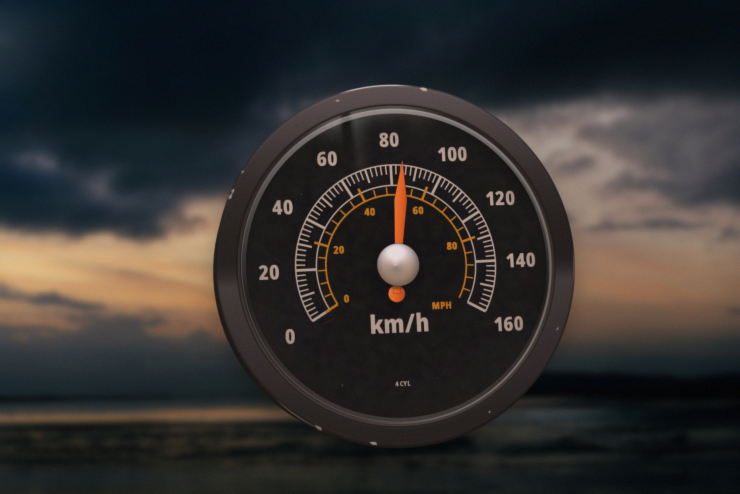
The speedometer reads 84 km/h
